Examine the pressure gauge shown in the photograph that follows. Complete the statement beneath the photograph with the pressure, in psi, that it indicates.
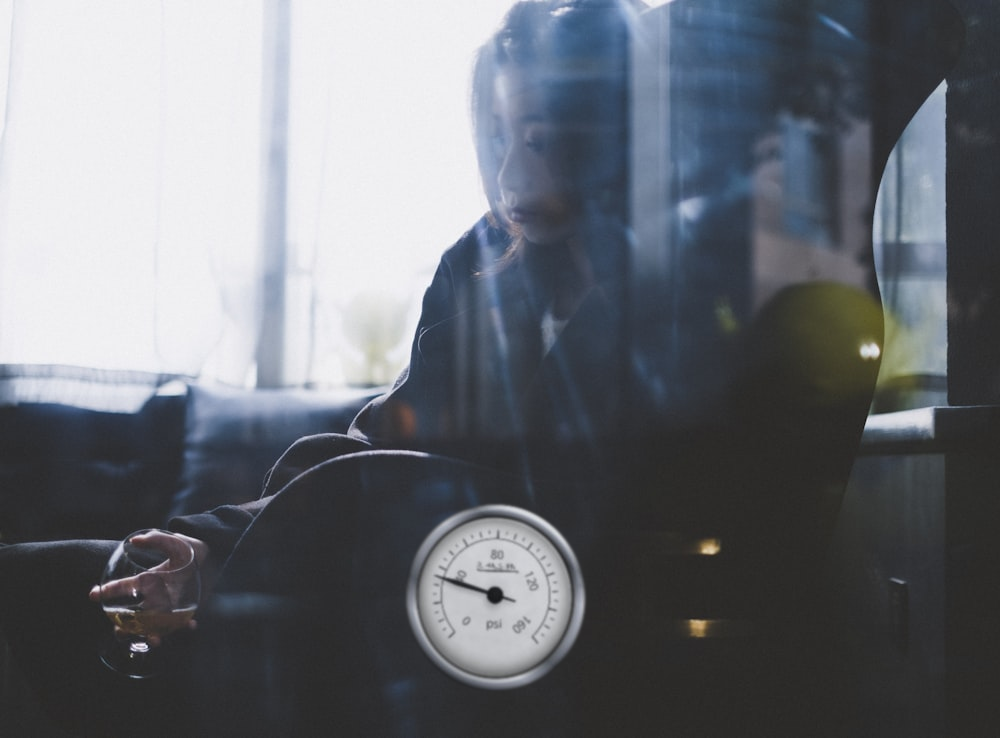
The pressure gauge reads 35 psi
